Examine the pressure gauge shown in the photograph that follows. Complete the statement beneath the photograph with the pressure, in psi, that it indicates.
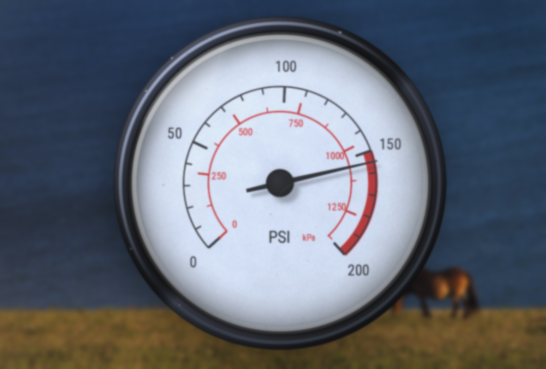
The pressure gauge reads 155 psi
